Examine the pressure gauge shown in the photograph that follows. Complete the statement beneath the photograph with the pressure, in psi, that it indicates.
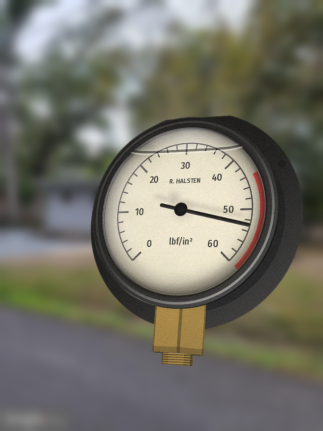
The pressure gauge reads 53 psi
